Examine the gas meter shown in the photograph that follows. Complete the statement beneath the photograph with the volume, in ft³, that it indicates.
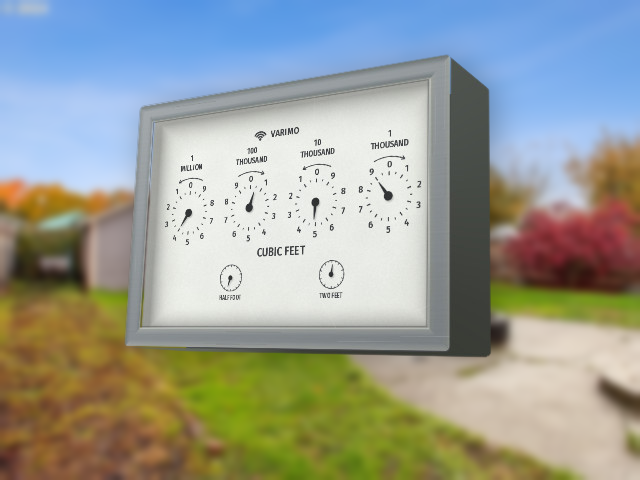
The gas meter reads 404900 ft³
